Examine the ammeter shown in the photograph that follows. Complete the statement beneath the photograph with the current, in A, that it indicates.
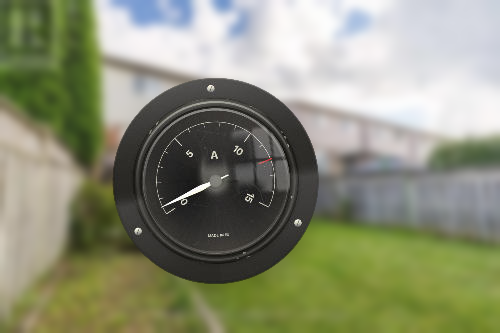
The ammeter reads 0.5 A
